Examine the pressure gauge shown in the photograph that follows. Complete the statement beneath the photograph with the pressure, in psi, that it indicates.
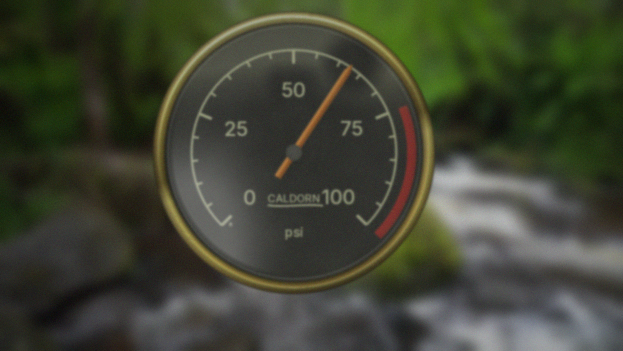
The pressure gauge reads 62.5 psi
